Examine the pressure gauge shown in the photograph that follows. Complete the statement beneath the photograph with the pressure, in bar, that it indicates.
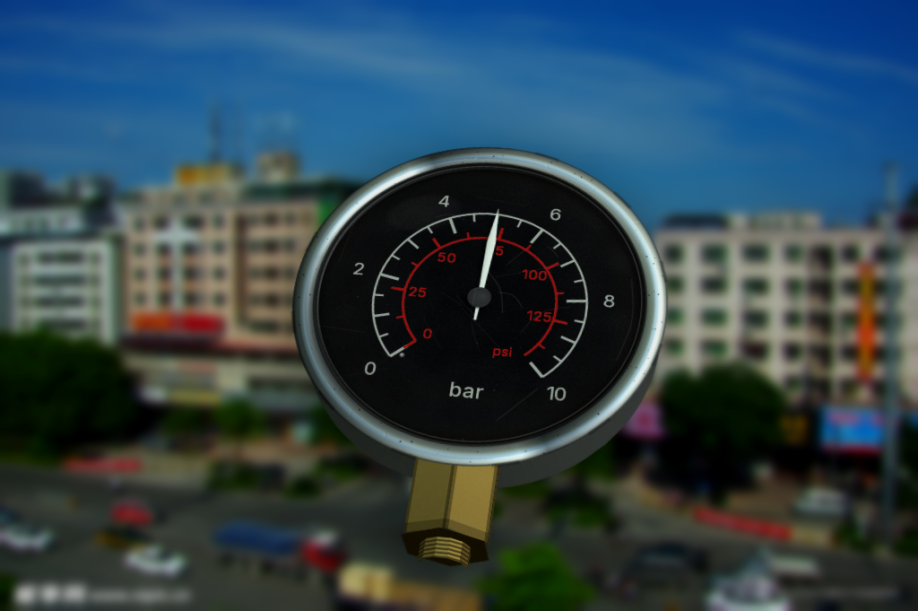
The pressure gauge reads 5 bar
